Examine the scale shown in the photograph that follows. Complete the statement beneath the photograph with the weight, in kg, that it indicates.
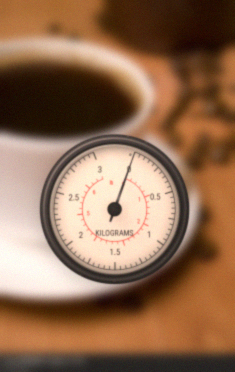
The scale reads 0 kg
